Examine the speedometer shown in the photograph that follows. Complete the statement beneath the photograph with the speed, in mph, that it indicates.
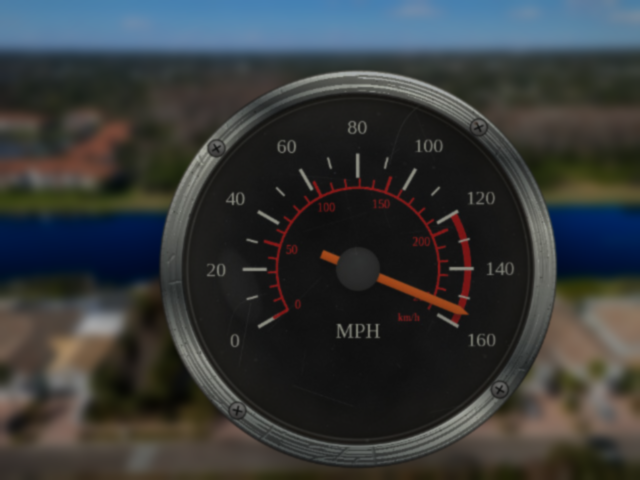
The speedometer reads 155 mph
